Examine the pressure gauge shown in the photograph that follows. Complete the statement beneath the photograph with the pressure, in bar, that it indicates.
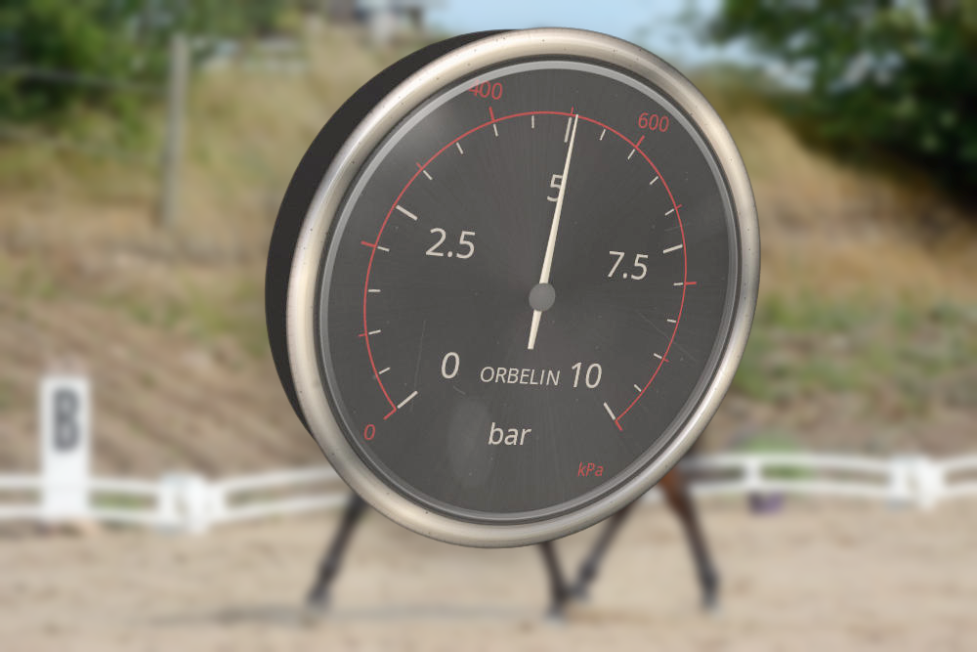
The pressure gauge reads 5 bar
